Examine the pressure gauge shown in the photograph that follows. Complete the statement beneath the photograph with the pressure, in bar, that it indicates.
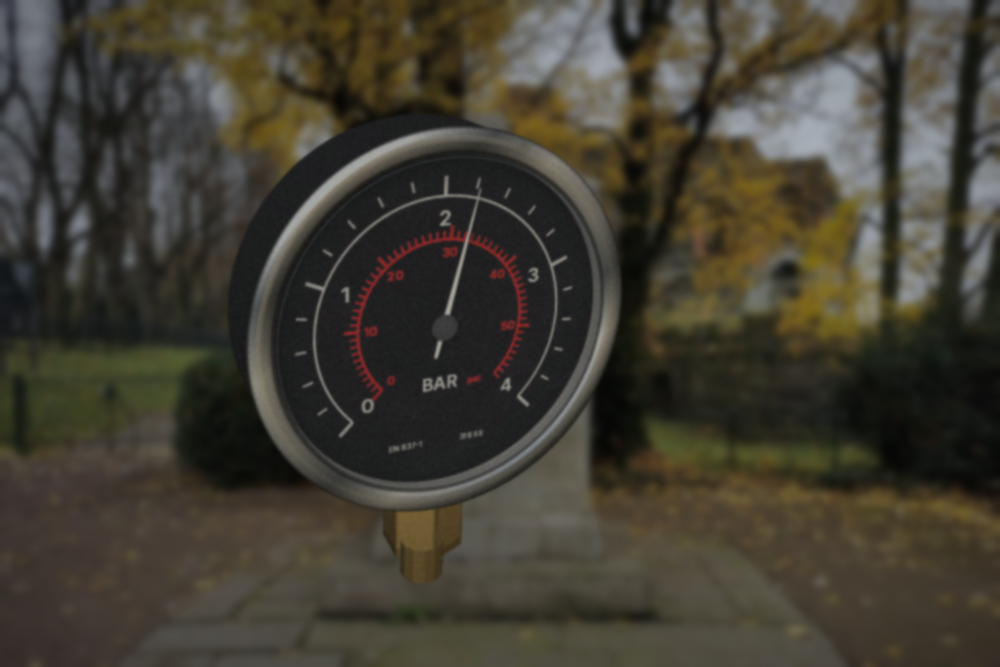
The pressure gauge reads 2.2 bar
